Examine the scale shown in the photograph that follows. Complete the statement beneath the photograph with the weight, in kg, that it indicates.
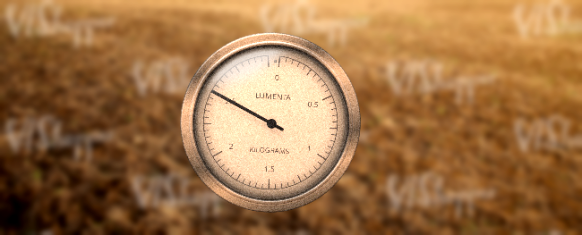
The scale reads 2.5 kg
